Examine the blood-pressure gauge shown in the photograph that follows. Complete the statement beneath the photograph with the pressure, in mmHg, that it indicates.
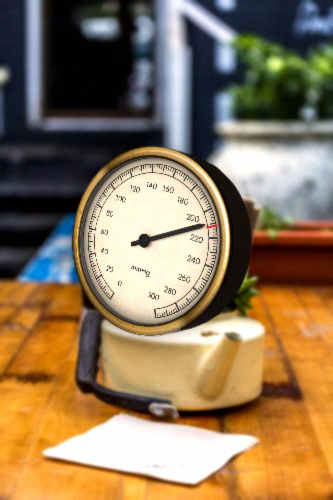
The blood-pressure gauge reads 210 mmHg
